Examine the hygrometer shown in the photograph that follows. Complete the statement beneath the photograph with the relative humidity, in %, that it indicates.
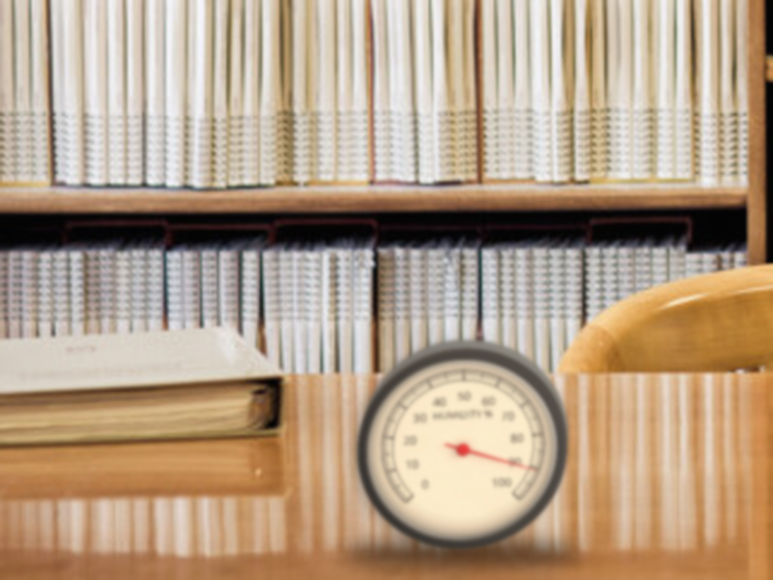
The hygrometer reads 90 %
